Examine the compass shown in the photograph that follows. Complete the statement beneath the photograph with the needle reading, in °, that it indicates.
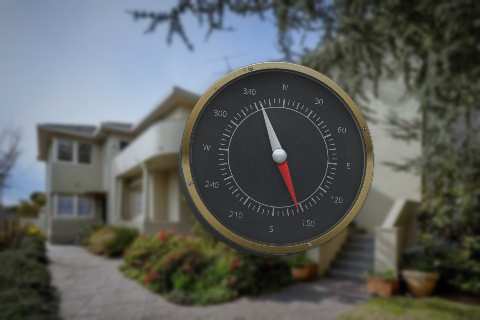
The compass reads 155 °
